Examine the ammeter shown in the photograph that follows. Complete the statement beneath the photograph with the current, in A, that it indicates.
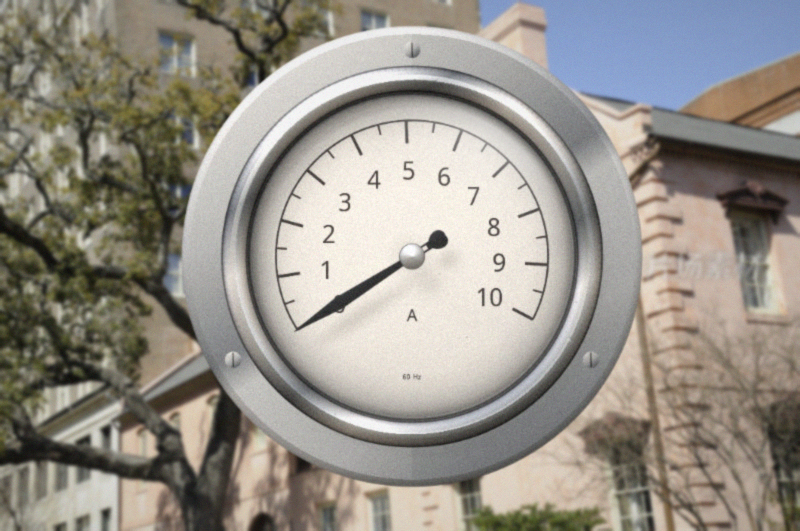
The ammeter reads 0 A
